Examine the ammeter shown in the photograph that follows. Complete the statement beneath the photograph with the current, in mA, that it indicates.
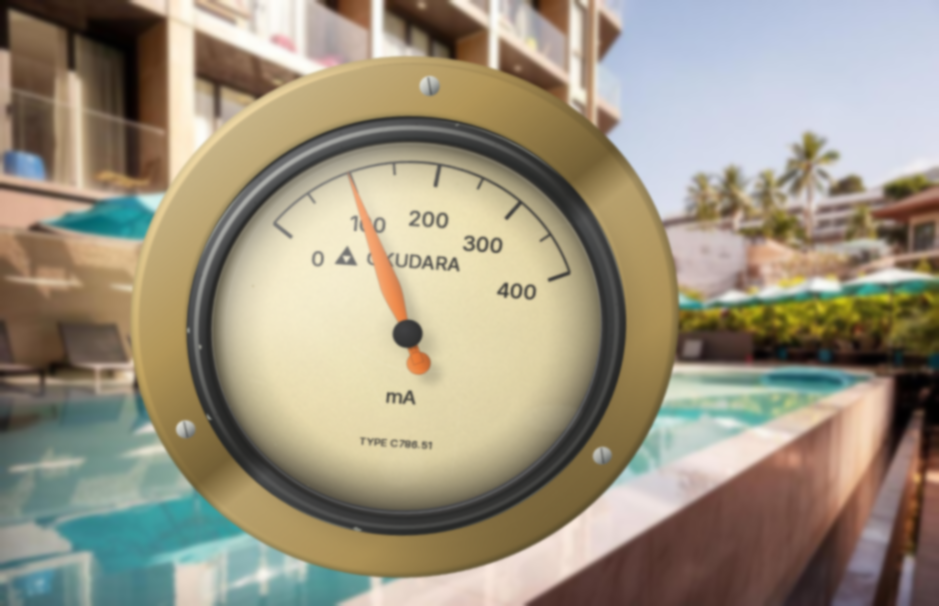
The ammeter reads 100 mA
